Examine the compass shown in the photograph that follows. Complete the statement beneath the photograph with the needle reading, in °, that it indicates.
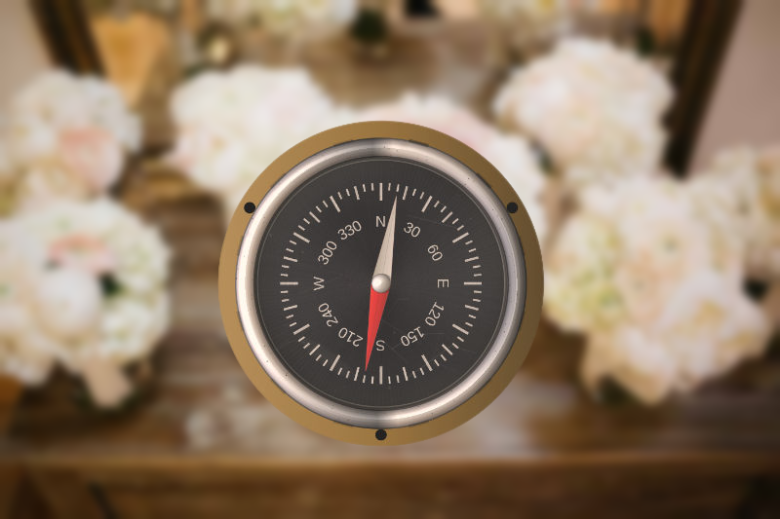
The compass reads 190 °
